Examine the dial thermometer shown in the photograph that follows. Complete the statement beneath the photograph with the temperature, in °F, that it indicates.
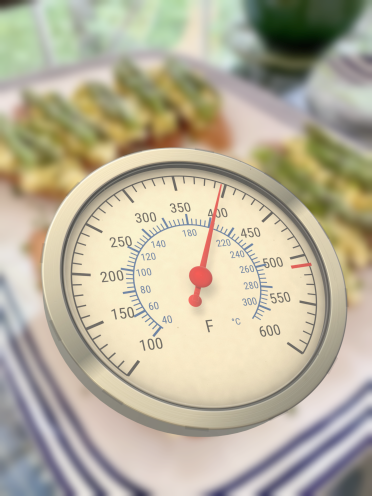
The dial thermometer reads 395 °F
